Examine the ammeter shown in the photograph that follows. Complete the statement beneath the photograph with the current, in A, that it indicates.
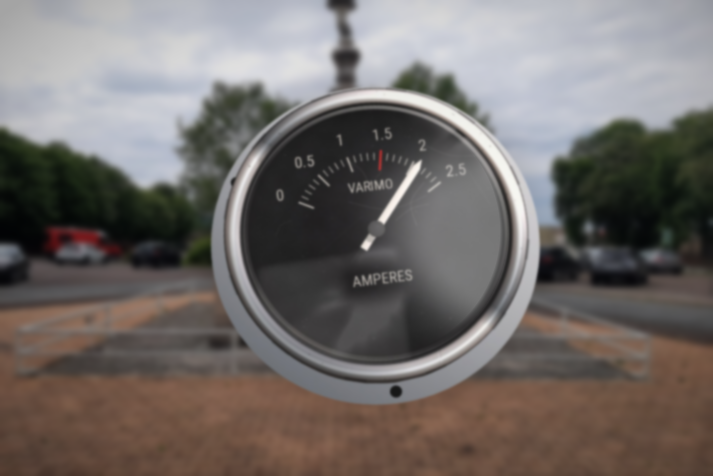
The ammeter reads 2.1 A
